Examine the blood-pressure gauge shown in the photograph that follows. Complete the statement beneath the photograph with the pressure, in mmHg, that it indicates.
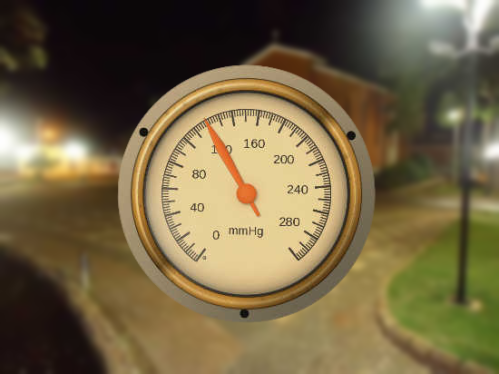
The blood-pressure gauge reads 120 mmHg
